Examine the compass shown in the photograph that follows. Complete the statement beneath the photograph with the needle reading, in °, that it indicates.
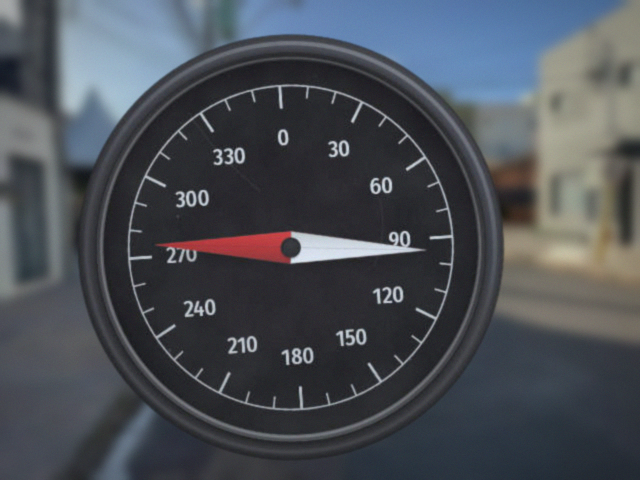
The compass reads 275 °
